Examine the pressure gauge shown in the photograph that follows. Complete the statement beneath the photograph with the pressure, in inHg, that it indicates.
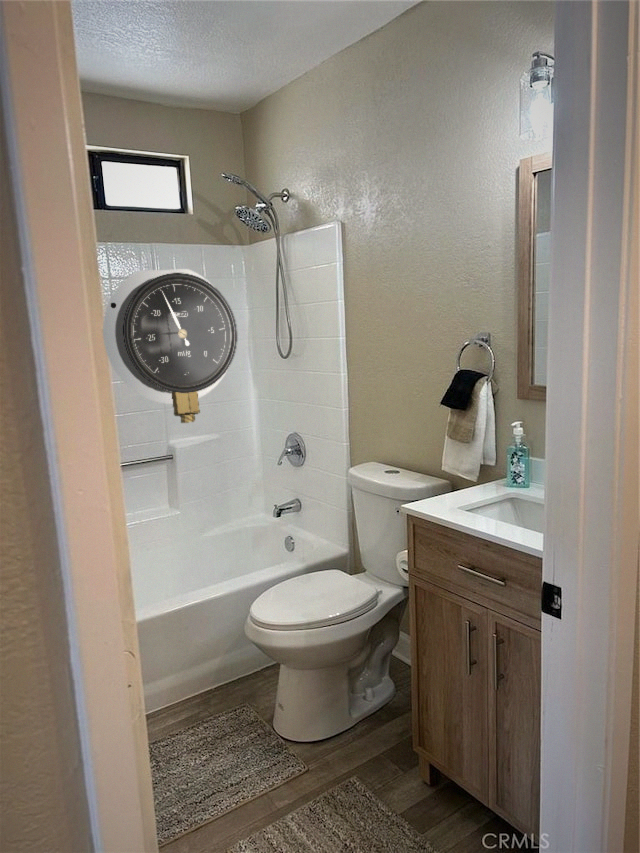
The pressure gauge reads -17 inHg
